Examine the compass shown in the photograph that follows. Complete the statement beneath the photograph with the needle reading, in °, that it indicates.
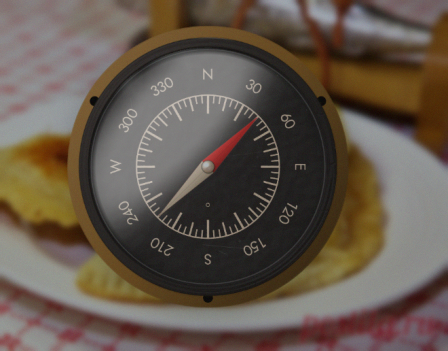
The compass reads 45 °
